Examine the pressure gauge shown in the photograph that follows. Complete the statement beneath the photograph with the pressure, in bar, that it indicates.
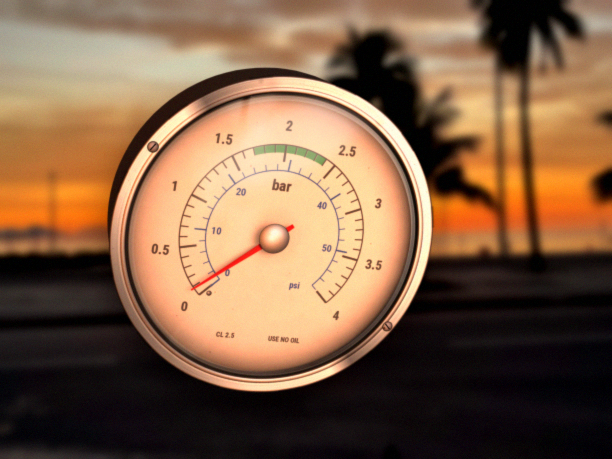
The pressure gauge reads 0.1 bar
